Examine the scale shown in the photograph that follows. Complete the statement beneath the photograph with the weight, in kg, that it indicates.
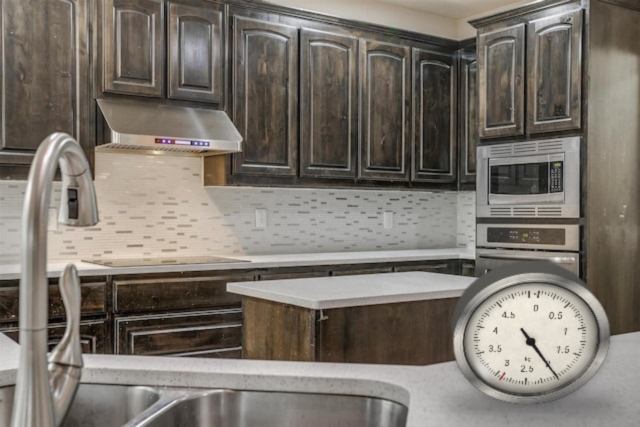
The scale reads 2 kg
